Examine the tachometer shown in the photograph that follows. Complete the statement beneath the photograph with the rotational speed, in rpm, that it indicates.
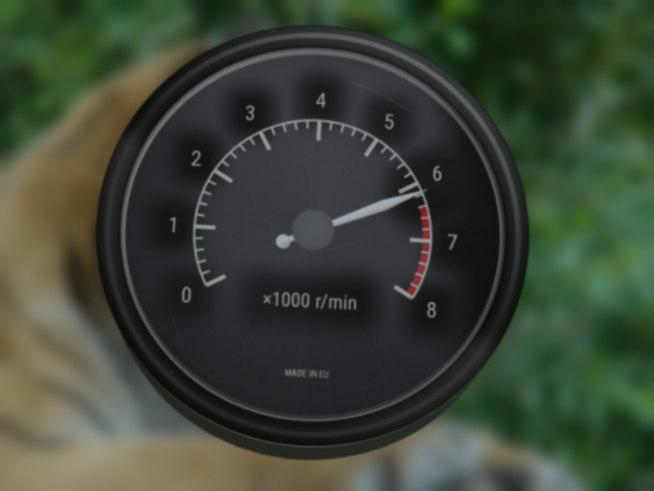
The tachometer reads 6200 rpm
